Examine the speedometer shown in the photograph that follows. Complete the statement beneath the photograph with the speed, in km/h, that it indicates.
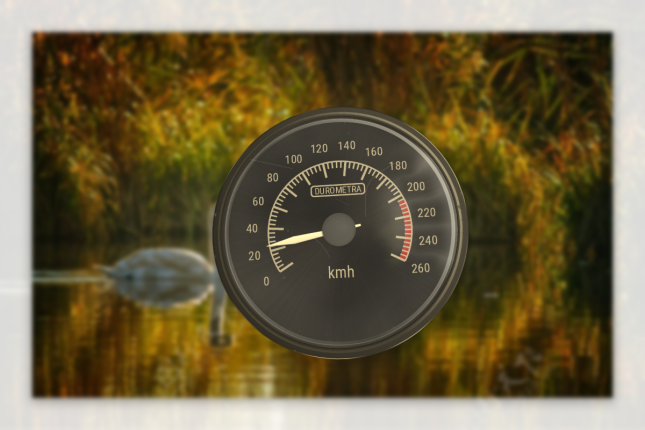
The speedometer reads 24 km/h
